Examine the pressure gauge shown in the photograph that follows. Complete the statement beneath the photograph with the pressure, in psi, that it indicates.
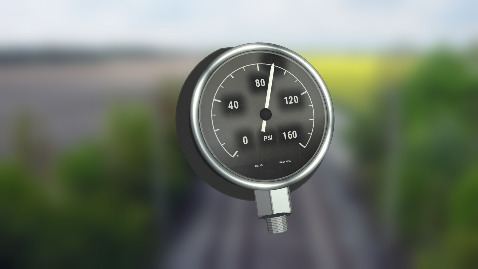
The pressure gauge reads 90 psi
